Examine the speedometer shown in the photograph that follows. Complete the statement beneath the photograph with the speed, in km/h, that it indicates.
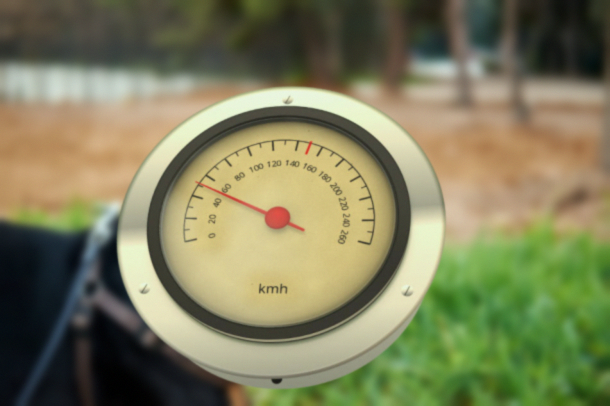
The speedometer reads 50 km/h
